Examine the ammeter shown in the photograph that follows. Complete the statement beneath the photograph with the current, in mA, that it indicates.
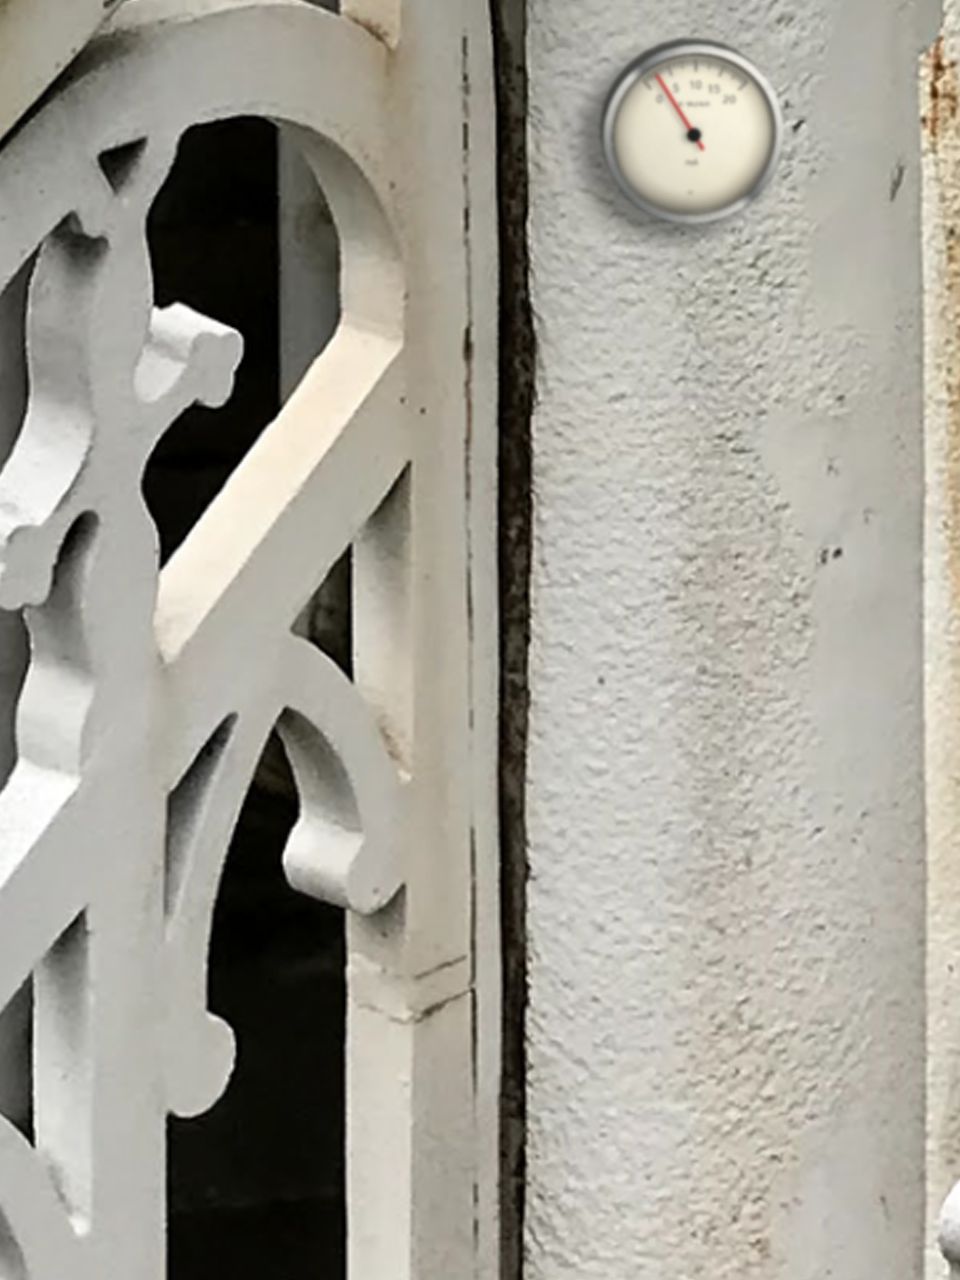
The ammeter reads 2.5 mA
